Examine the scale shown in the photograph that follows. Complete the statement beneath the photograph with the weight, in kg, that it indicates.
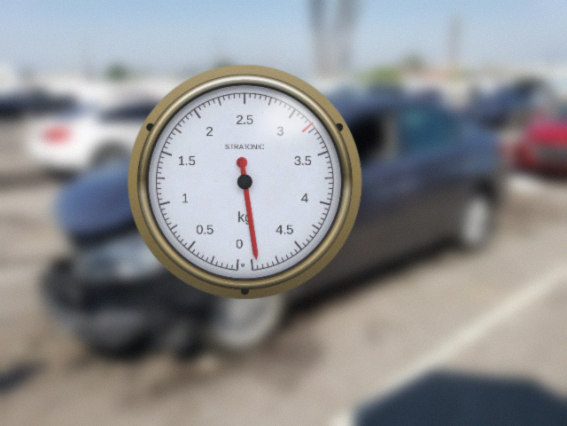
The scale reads 4.95 kg
